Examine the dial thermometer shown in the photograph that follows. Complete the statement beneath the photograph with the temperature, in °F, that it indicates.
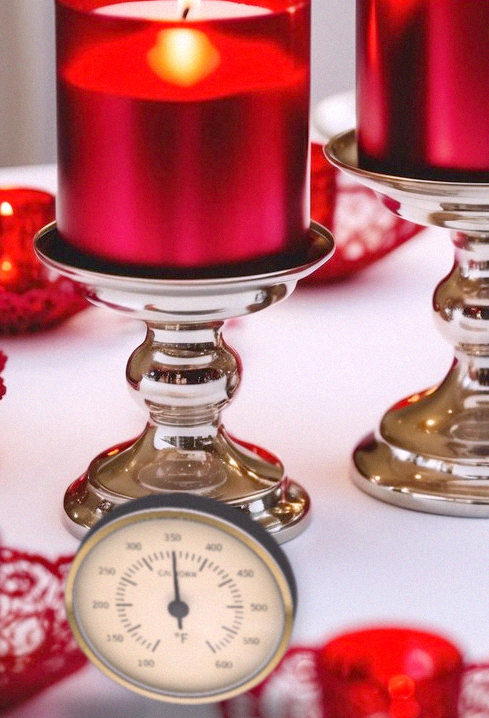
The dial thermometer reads 350 °F
